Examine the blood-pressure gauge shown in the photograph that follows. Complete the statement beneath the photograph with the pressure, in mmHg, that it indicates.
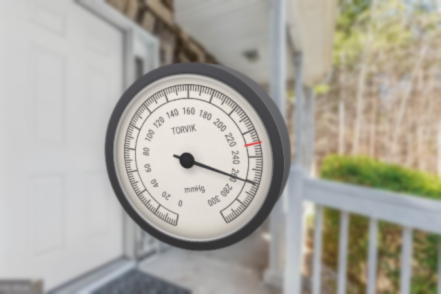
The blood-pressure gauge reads 260 mmHg
